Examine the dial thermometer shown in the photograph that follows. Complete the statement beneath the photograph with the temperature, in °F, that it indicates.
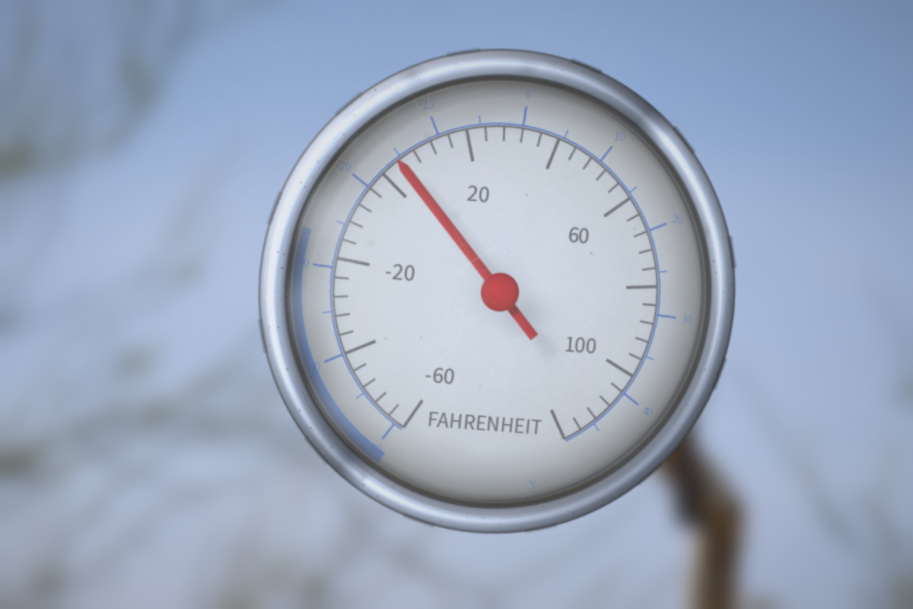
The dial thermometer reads 4 °F
